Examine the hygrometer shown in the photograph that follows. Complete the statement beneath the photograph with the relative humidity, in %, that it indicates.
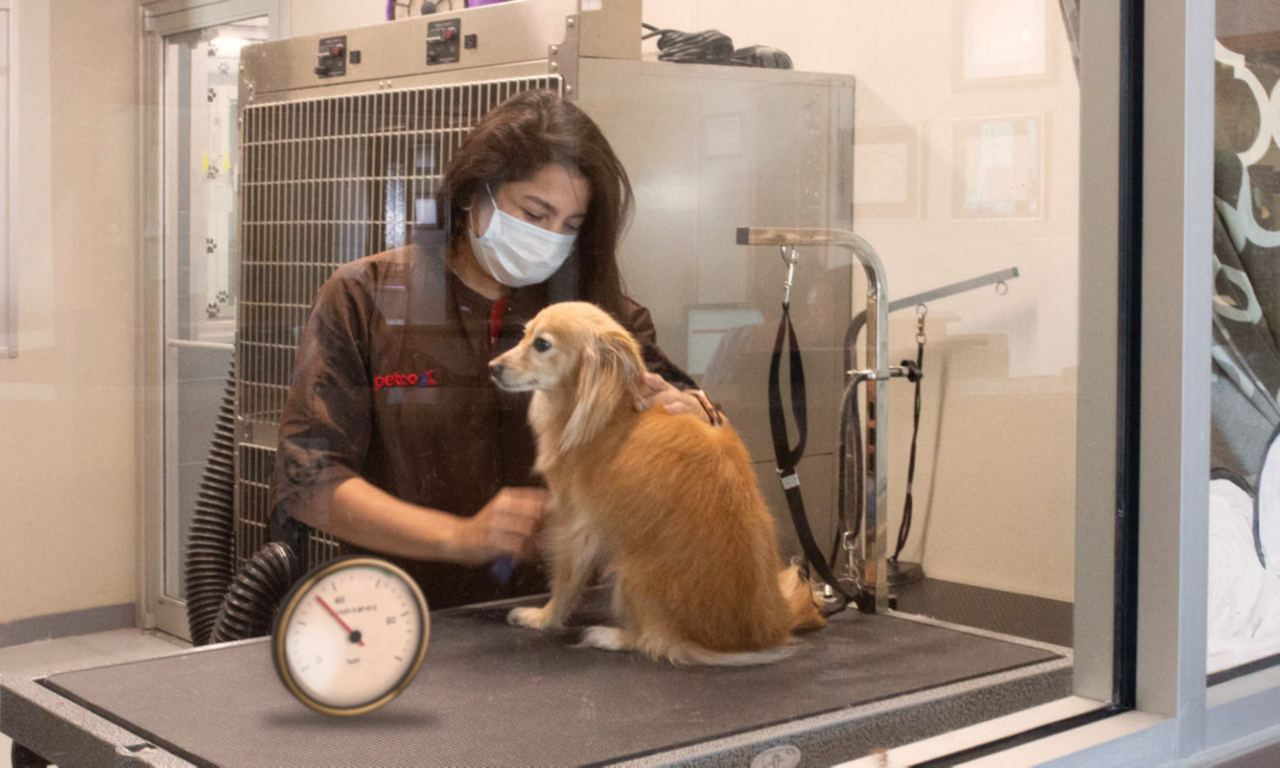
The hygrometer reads 32 %
